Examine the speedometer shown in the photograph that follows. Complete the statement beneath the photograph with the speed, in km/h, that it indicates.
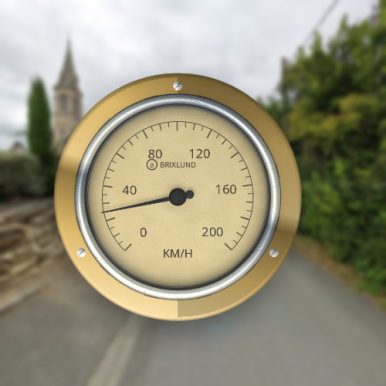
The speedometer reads 25 km/h
